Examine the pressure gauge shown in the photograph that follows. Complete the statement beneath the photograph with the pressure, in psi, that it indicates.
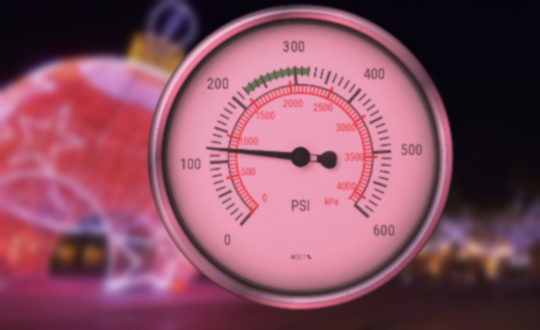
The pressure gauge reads 120 psi
